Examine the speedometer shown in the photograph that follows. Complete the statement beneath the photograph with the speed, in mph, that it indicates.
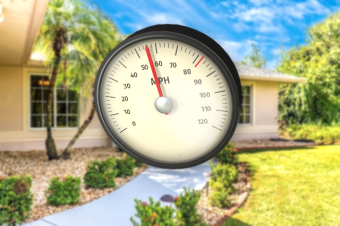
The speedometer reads 56 mph
